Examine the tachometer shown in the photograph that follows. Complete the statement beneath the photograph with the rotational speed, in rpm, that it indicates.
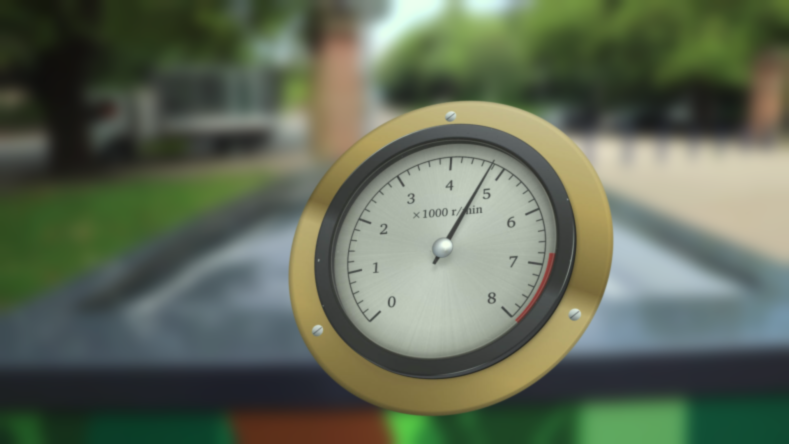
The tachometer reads 4800 rpm
